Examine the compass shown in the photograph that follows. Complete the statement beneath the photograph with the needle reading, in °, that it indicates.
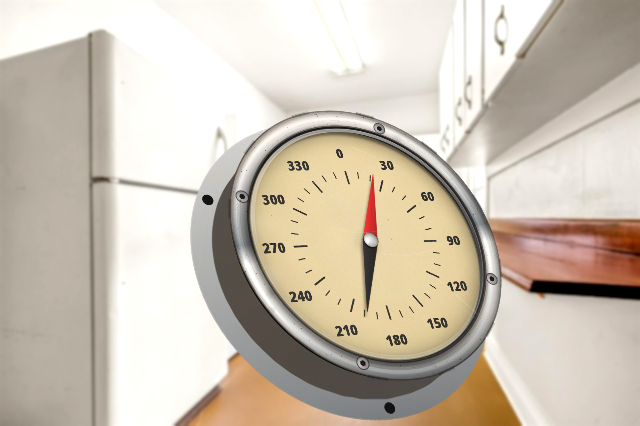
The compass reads 20 °
